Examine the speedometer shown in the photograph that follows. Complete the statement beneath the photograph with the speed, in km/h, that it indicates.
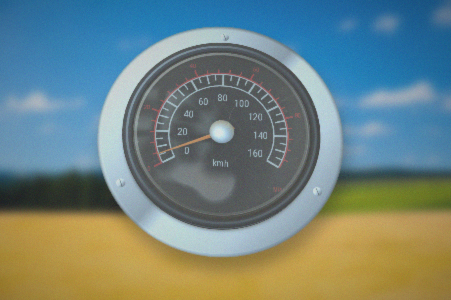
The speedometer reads 5 km/h
